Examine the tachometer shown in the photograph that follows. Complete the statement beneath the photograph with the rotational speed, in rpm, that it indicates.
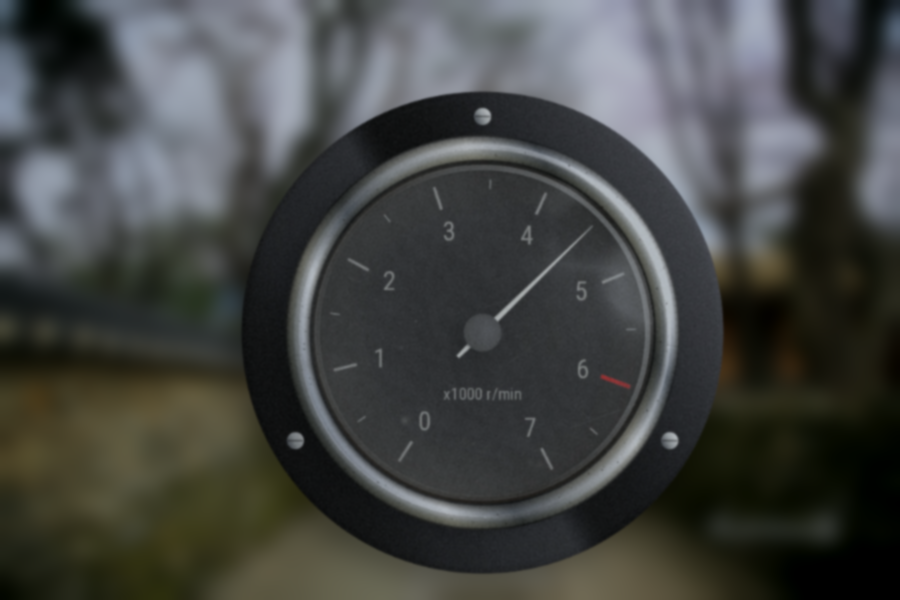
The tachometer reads 4500 rpm
